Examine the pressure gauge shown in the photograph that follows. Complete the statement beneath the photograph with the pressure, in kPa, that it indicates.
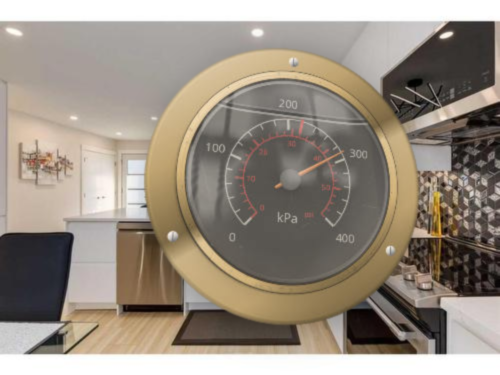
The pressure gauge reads 290 kPa
